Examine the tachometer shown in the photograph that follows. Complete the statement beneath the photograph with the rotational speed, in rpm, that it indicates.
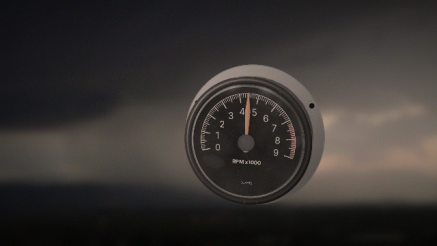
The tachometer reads 4500 rpm
